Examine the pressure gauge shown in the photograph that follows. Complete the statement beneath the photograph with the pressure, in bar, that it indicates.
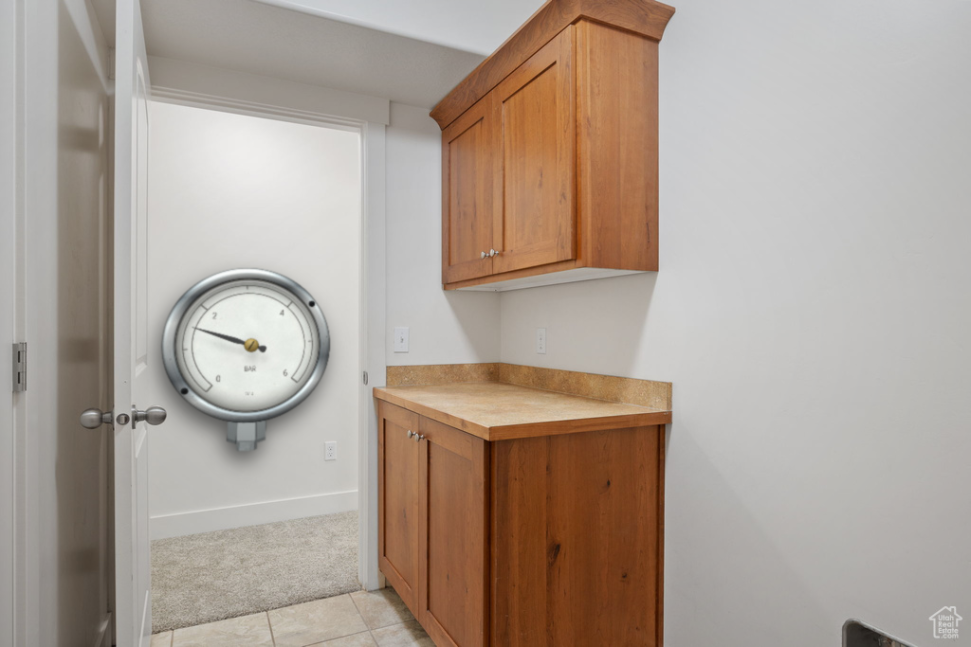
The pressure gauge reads 1.5 bar
